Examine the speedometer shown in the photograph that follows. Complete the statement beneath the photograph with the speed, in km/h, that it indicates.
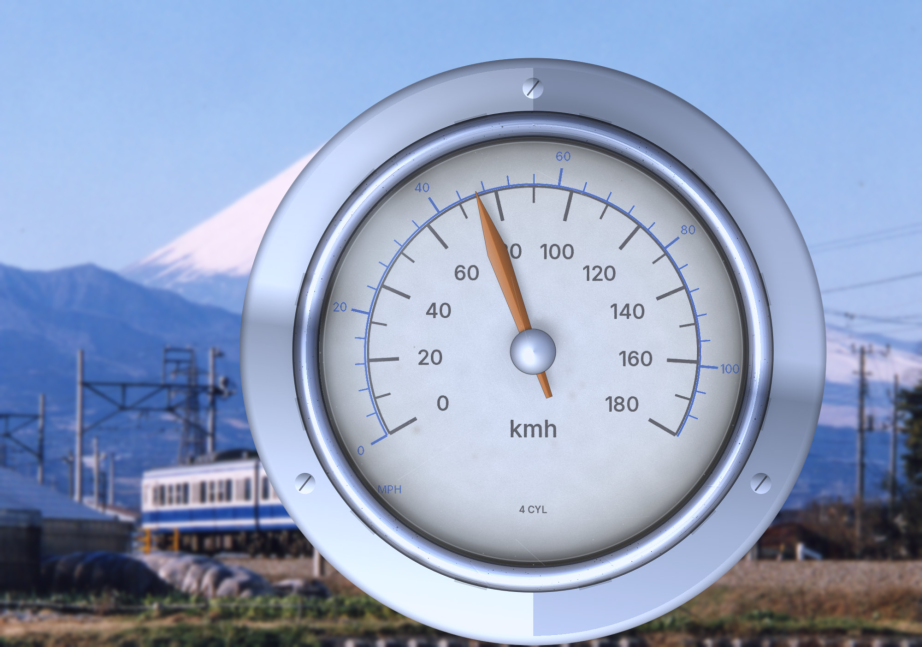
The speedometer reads 75 km/h
